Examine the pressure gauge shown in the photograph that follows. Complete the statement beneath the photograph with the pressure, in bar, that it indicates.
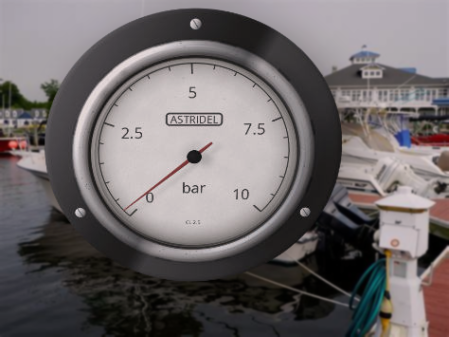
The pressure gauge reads 0.25 bar
